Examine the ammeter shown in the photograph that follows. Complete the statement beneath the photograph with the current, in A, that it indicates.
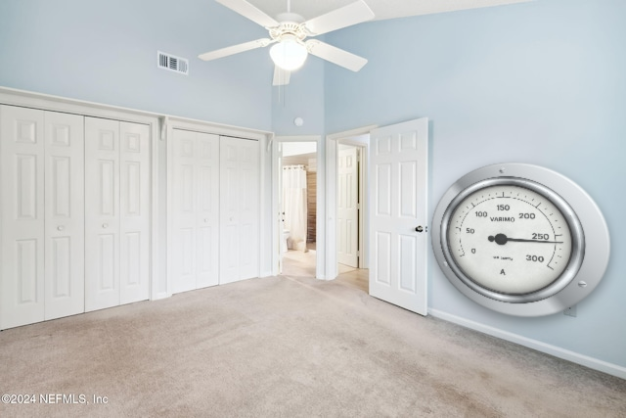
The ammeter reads 260 A
